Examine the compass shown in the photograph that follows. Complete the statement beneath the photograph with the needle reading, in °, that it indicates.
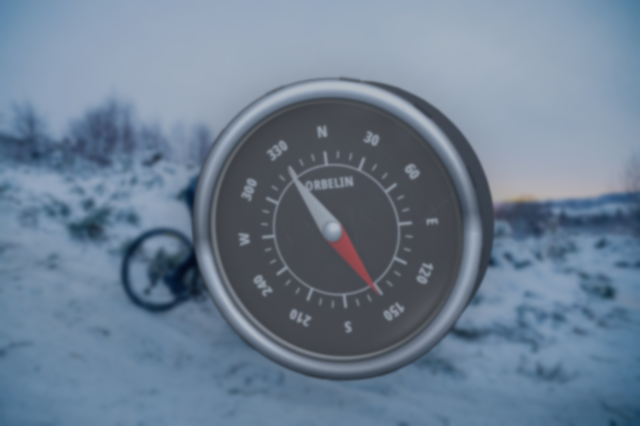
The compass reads 150 °
